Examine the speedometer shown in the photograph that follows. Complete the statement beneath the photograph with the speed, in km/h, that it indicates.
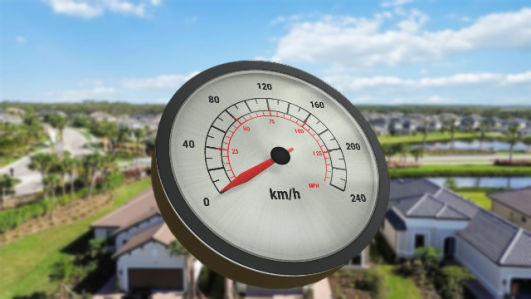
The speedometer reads 0 km/h
